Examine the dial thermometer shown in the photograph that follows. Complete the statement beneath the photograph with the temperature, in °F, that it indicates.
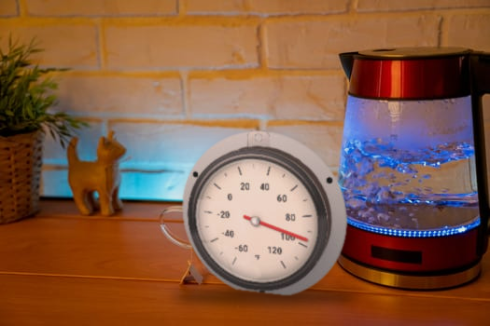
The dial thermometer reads 95 °F
